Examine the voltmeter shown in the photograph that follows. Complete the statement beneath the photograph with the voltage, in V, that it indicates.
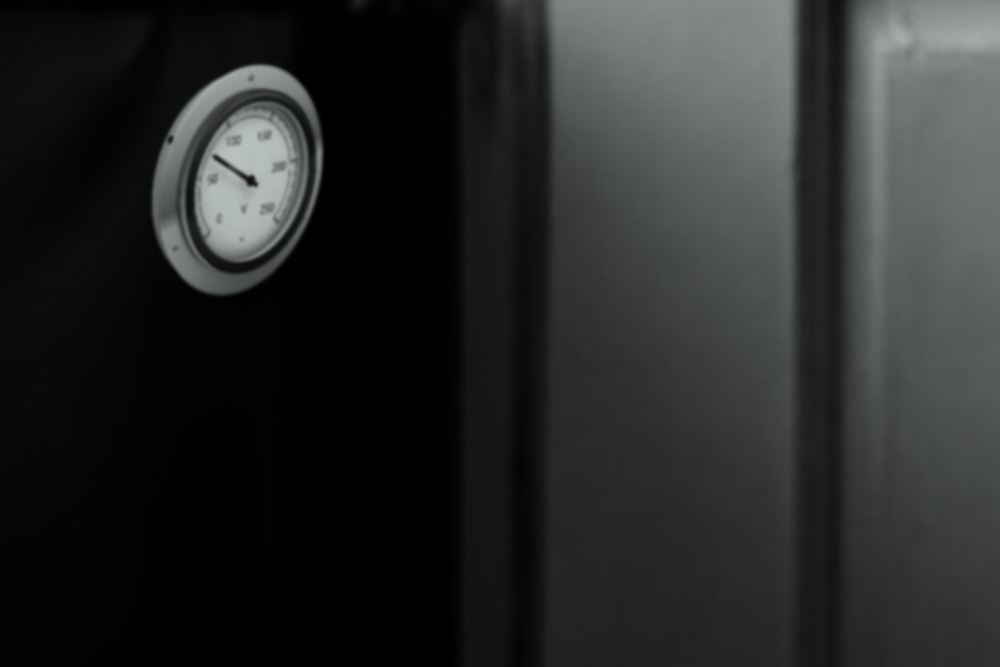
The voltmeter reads 70 V
